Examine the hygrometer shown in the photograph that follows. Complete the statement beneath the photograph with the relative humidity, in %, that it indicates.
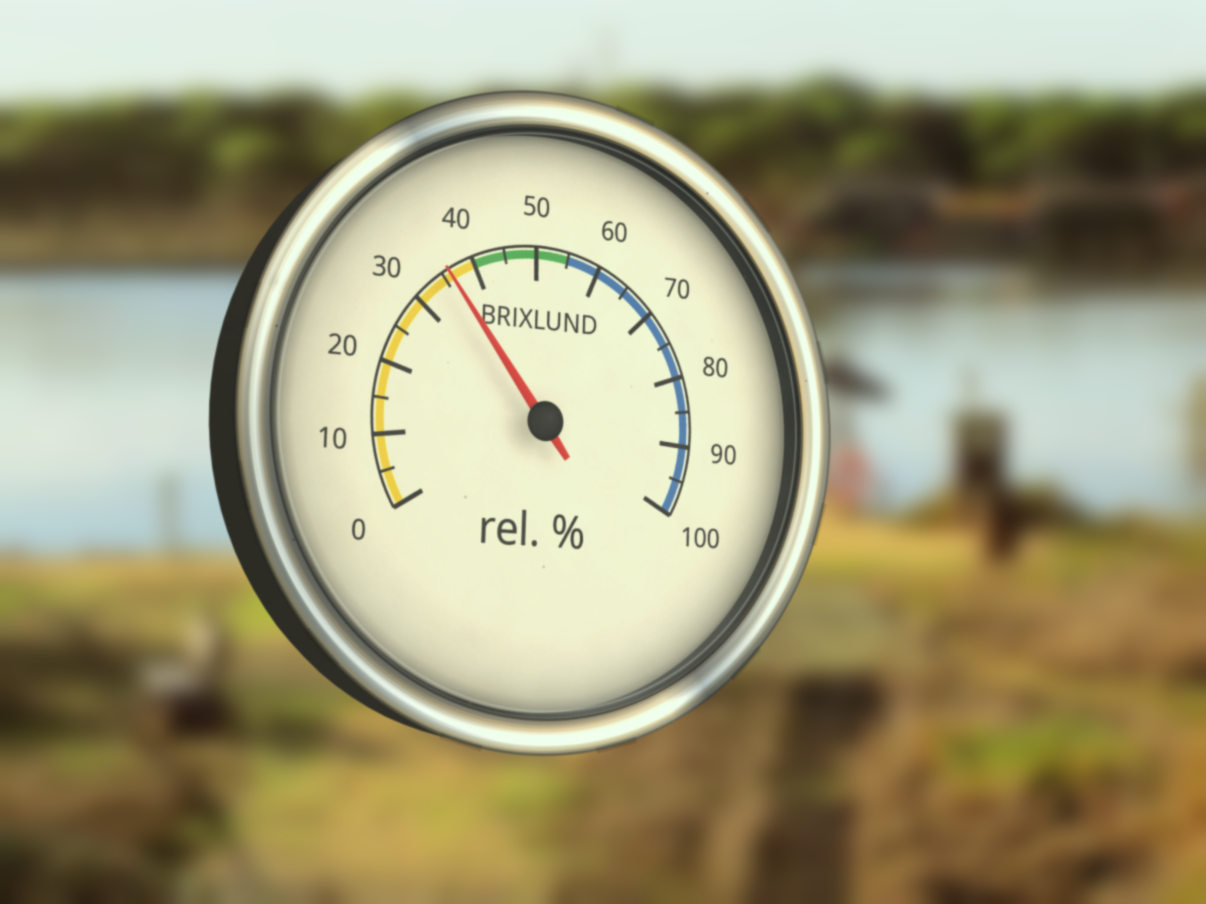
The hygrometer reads 35 %
